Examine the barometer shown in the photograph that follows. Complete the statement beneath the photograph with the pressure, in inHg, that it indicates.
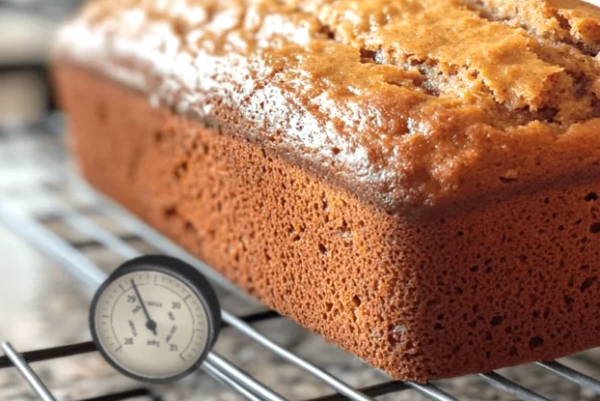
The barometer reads 29.2 inHg
